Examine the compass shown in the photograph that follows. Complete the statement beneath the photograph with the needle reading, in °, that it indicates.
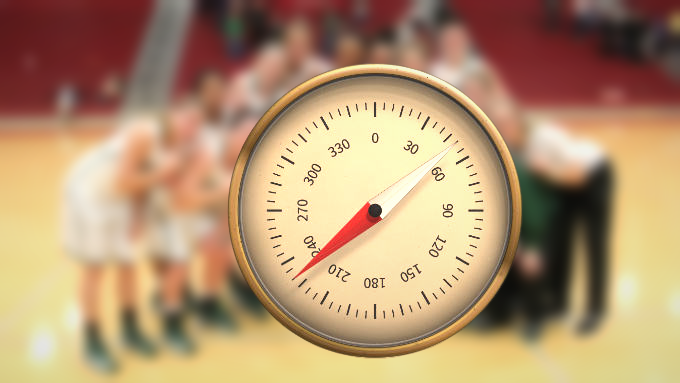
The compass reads 230 °
